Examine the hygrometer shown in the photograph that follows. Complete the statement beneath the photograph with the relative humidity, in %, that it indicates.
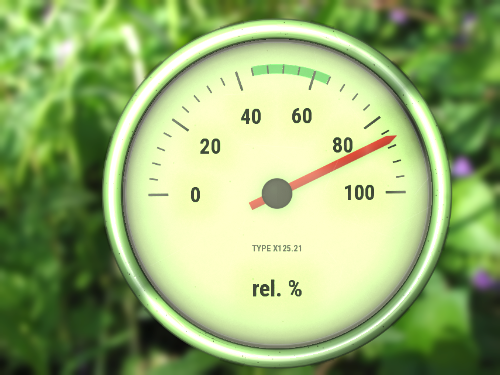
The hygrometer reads 86 %
